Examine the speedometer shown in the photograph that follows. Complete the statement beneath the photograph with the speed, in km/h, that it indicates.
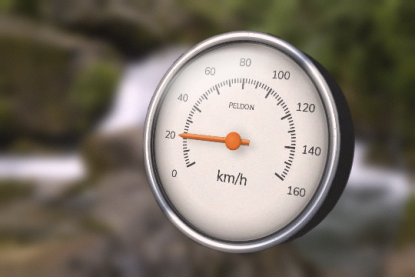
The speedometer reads 20 km/h
